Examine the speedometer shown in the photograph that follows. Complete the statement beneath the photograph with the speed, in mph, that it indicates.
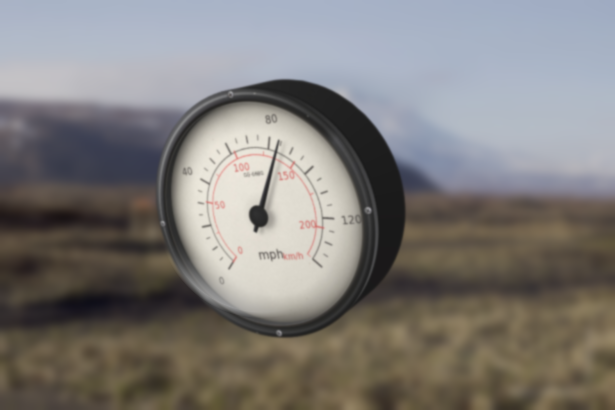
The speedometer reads 85 mph
